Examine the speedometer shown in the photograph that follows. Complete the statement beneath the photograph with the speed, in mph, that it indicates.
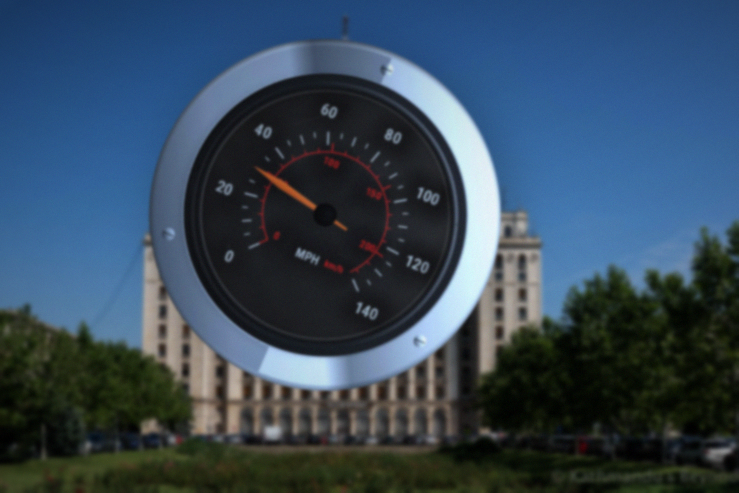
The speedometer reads 30 mph
